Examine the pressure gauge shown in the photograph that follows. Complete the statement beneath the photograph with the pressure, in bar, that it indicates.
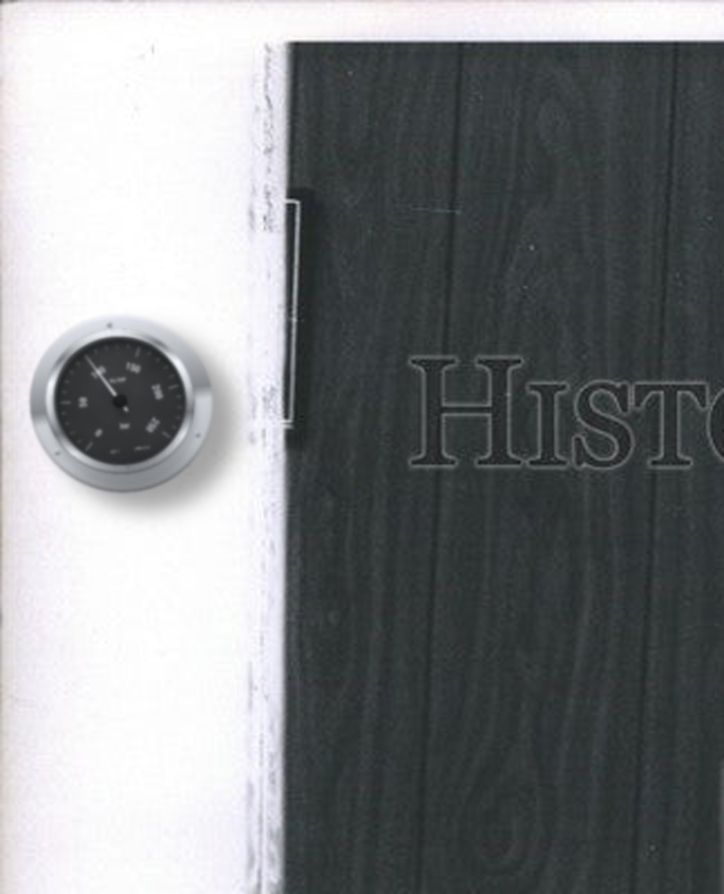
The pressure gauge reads 100 bar
